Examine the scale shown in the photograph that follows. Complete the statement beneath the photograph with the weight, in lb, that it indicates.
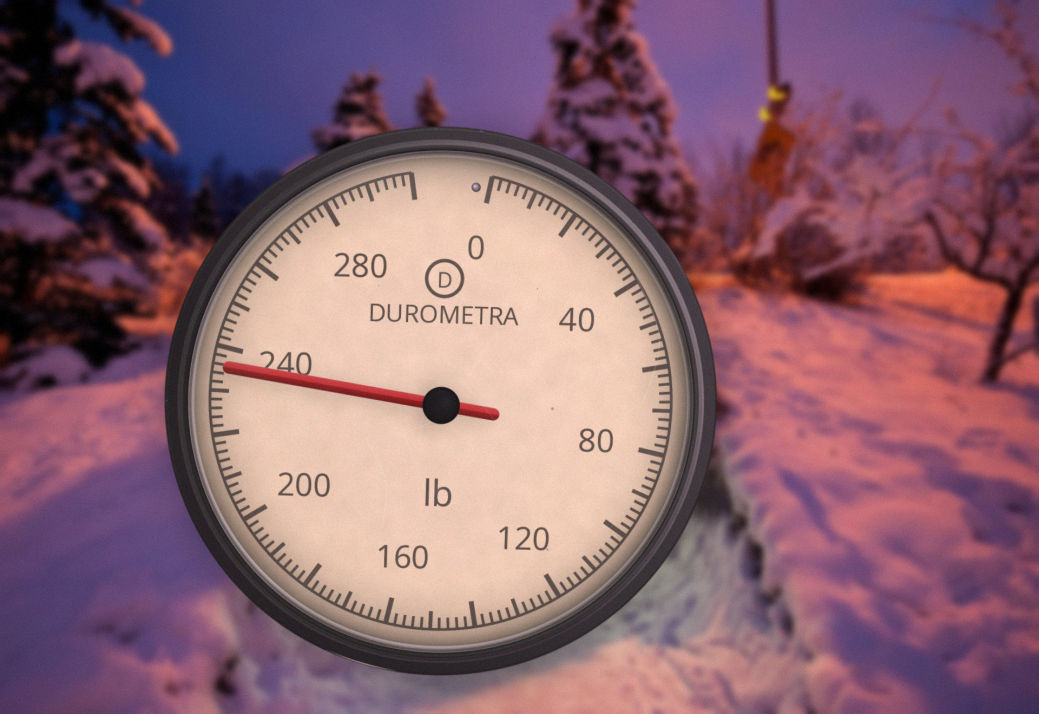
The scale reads 236 lb
